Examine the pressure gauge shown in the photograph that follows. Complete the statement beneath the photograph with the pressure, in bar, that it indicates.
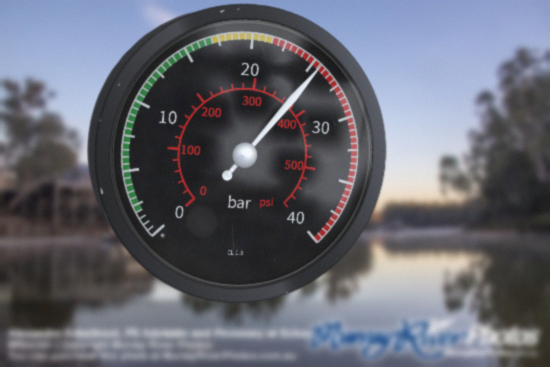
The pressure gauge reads 25.5 bar
